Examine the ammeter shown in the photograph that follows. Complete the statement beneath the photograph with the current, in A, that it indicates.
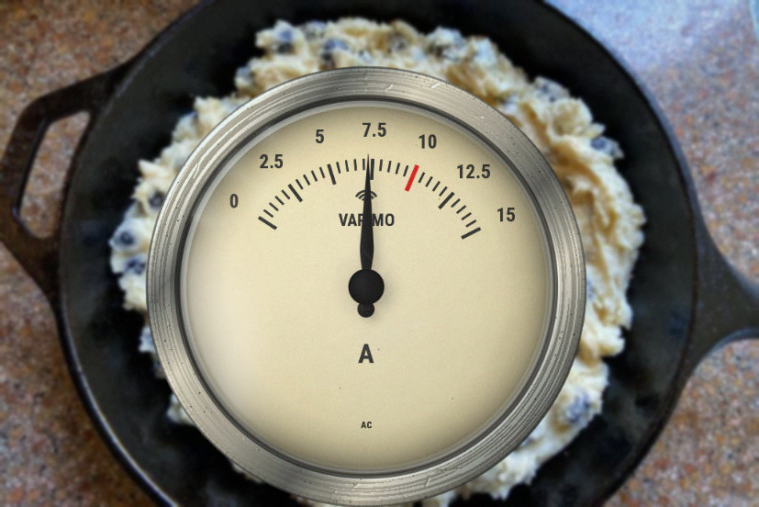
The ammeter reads 7.25 A
